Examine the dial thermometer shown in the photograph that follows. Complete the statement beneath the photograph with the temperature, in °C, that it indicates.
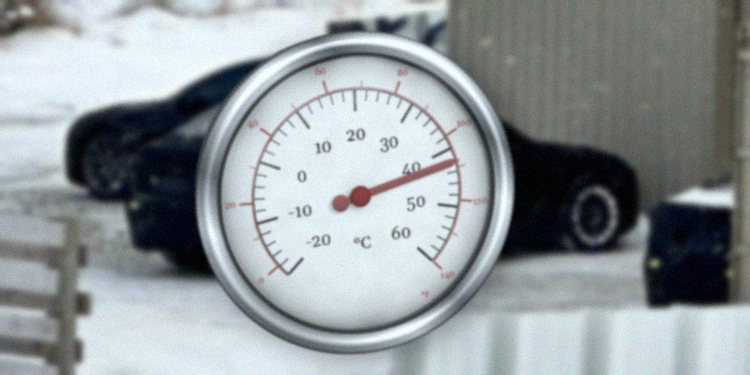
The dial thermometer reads 42 °C
